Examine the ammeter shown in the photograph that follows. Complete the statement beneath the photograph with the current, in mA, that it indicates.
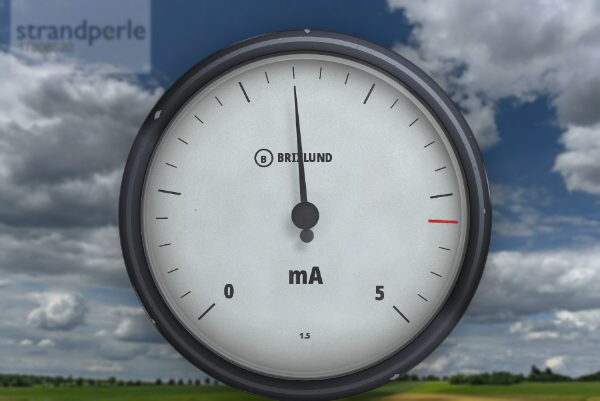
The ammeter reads 2.4 mA
